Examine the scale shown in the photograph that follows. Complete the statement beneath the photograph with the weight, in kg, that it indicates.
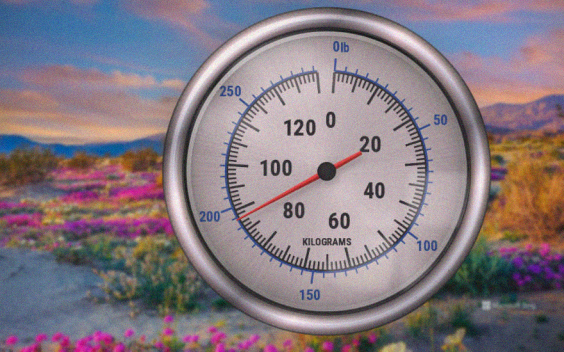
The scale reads 88 kg
